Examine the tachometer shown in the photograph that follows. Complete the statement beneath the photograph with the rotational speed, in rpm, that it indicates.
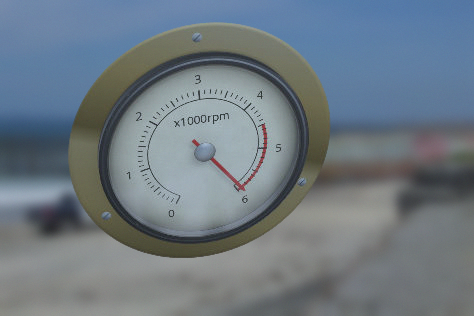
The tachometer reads 5900 rpm
